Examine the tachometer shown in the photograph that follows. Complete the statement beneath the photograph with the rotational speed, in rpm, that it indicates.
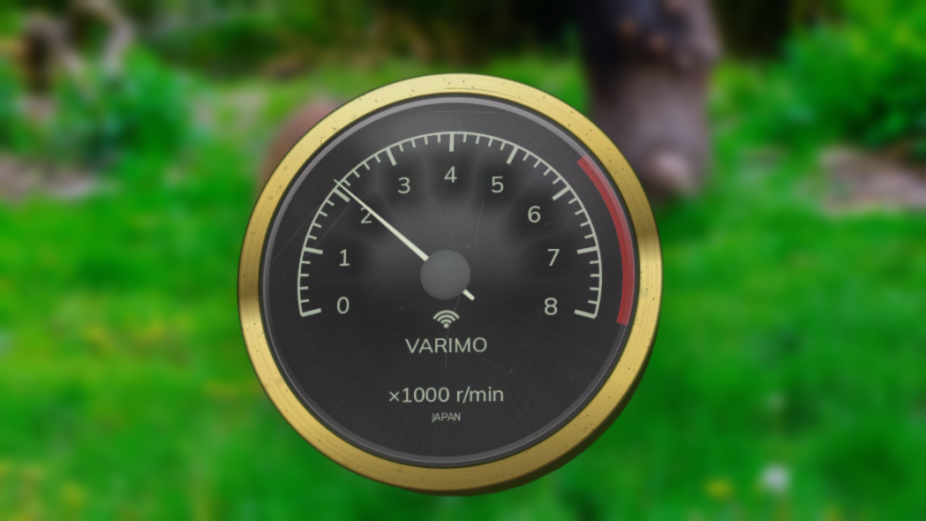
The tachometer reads 2100 rpm
